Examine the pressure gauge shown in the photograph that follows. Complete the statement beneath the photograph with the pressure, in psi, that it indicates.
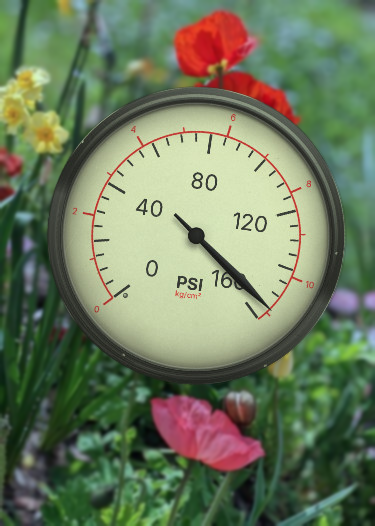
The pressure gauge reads 155 psi
